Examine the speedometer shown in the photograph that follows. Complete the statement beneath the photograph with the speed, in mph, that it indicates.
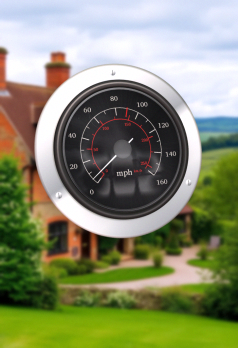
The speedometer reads 5 mph
